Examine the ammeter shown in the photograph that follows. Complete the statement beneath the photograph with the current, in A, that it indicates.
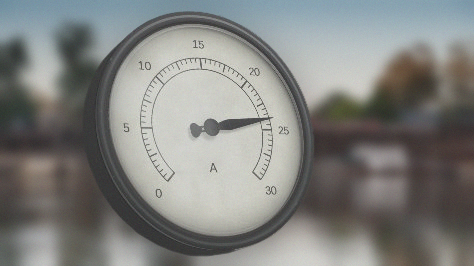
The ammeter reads 24 A
